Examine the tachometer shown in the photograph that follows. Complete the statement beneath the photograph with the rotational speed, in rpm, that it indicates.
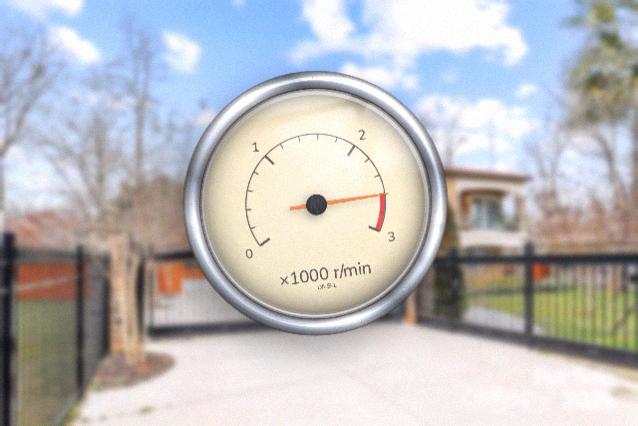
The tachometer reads 2600 rpm
